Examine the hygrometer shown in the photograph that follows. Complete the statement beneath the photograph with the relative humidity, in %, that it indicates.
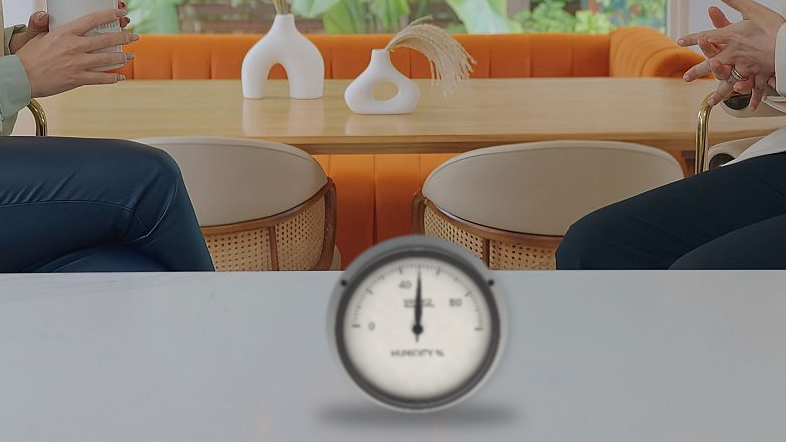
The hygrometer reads 50 %
